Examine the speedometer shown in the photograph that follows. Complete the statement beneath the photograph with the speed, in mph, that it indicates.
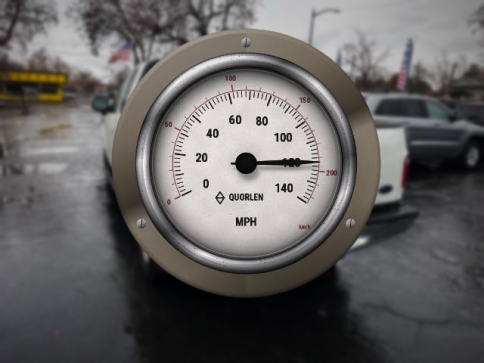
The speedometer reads 120 mph
